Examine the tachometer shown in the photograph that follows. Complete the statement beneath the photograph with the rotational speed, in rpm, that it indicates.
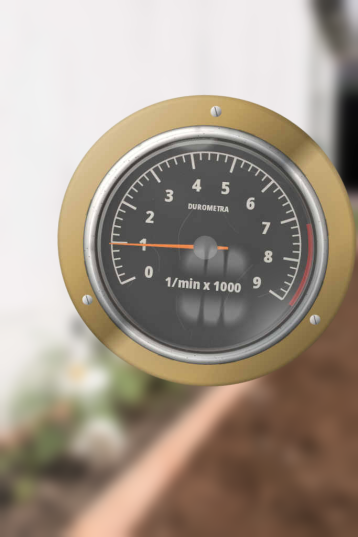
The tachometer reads 1000 rpm
